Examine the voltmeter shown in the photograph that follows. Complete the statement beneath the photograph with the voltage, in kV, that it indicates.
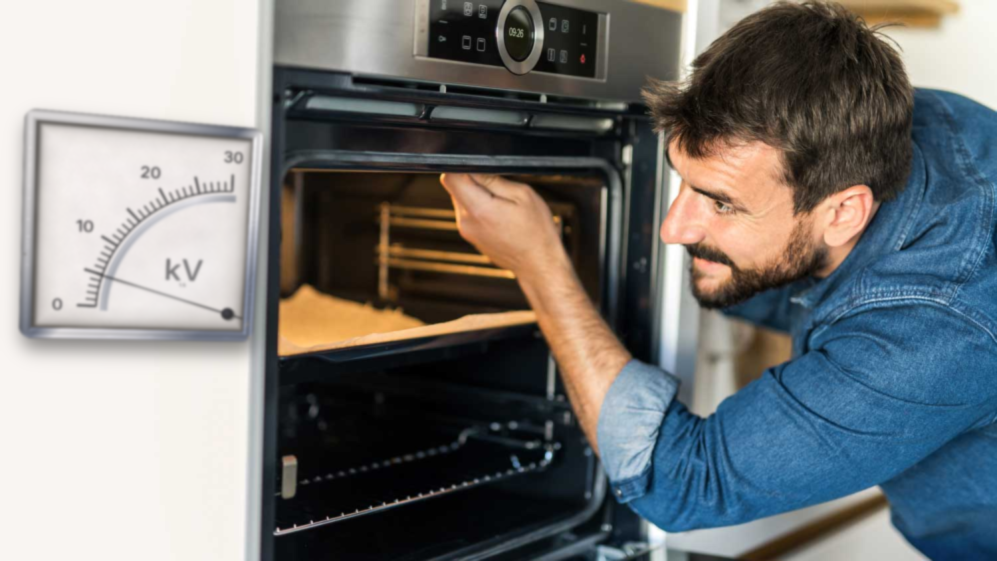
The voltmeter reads 5 kV
